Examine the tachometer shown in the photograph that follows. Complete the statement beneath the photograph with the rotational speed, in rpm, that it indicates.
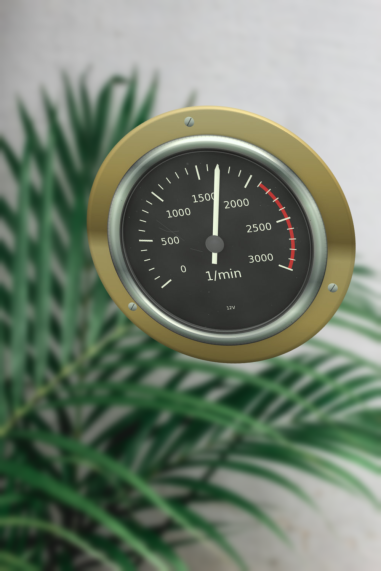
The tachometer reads 1700 rpm
